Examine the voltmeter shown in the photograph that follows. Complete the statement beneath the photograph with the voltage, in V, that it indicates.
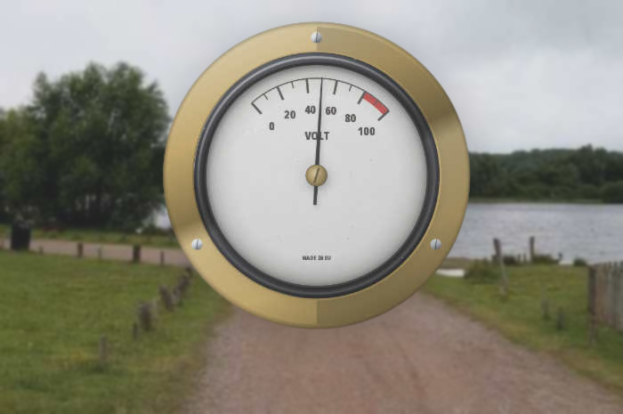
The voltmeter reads 50 V
